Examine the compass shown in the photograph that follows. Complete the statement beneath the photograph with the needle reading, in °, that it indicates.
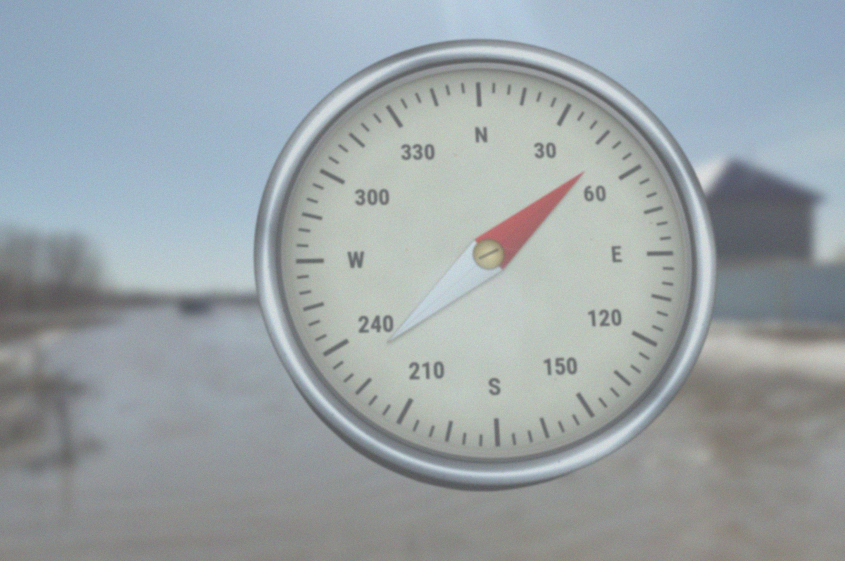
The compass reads 50 °
